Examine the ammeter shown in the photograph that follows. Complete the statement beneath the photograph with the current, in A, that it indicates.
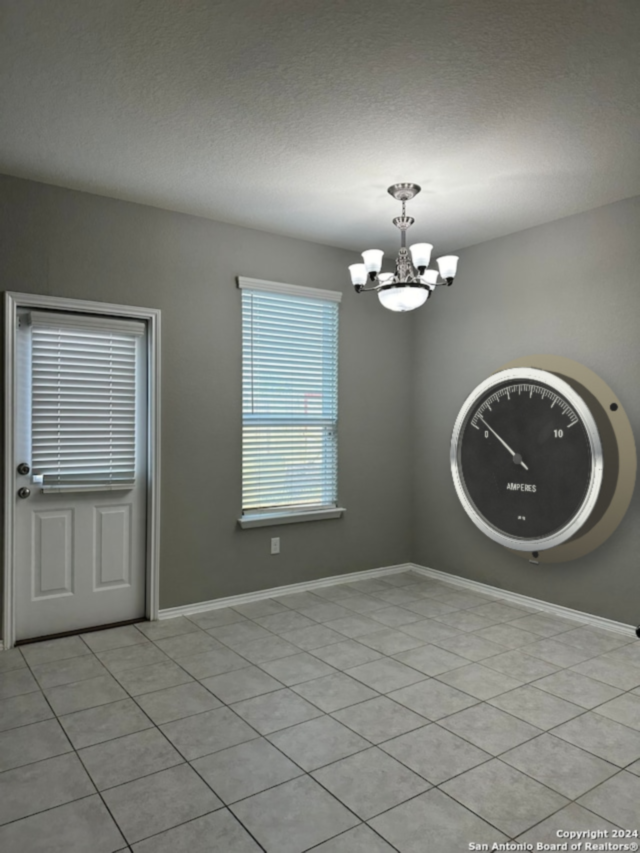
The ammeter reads 1 A
